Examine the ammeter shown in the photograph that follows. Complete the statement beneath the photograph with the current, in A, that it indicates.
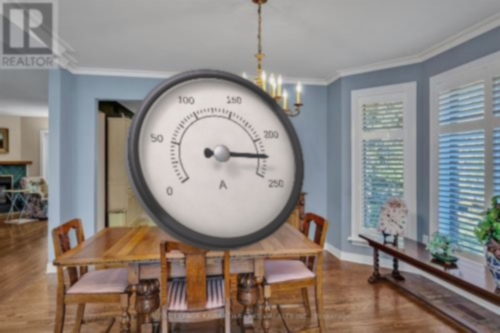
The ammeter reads 225 A
